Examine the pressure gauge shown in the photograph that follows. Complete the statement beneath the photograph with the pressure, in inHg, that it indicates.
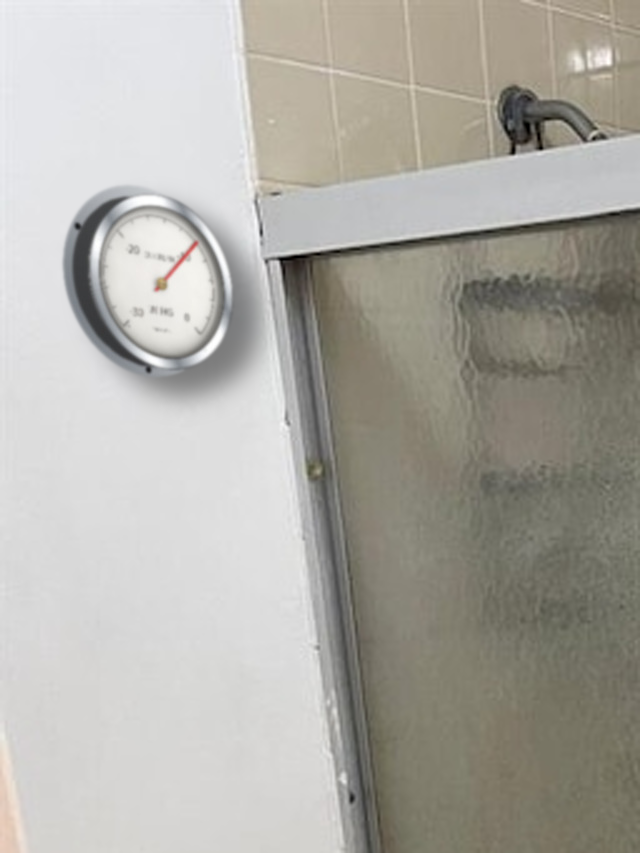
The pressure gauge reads -10 inHg
